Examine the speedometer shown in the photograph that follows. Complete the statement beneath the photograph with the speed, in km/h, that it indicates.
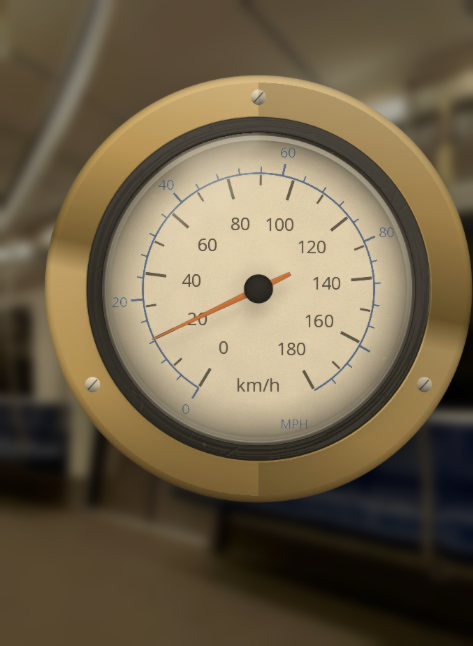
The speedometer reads 20 km/h
